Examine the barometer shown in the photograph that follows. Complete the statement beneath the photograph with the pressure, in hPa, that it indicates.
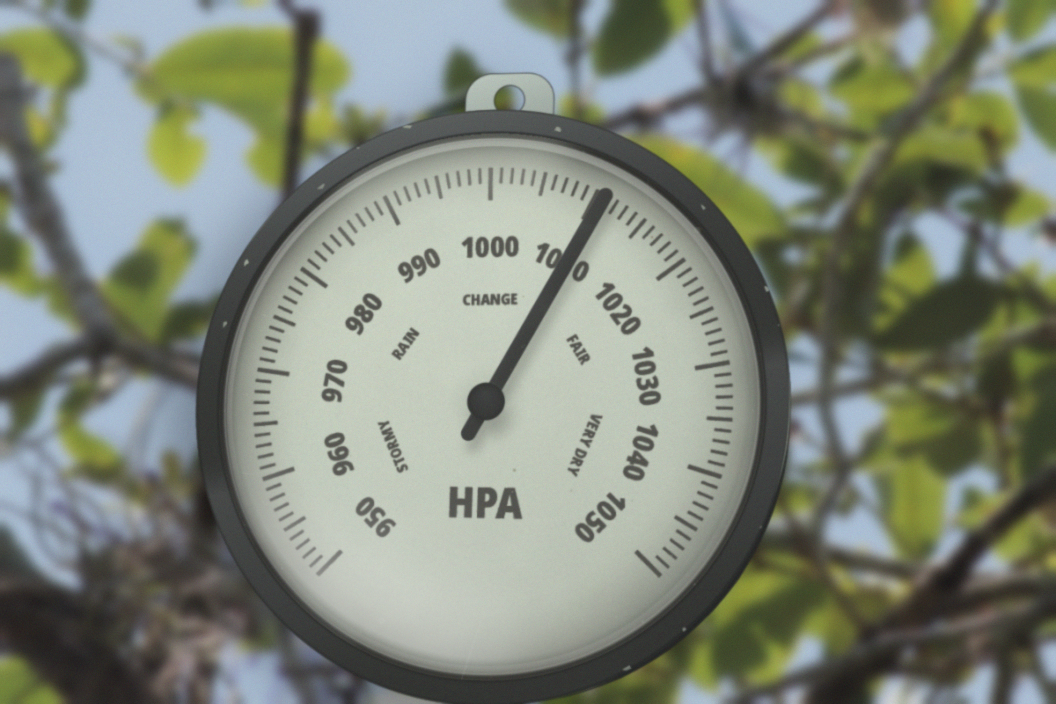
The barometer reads 1011 hPa
